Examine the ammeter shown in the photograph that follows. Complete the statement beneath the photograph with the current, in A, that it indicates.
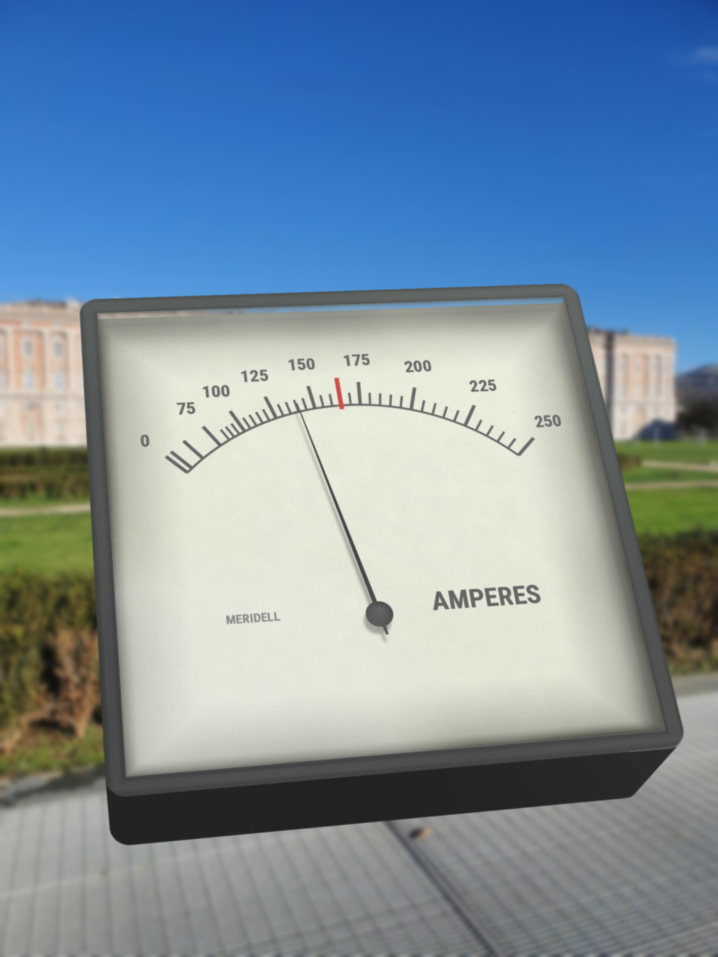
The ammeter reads 140 A
